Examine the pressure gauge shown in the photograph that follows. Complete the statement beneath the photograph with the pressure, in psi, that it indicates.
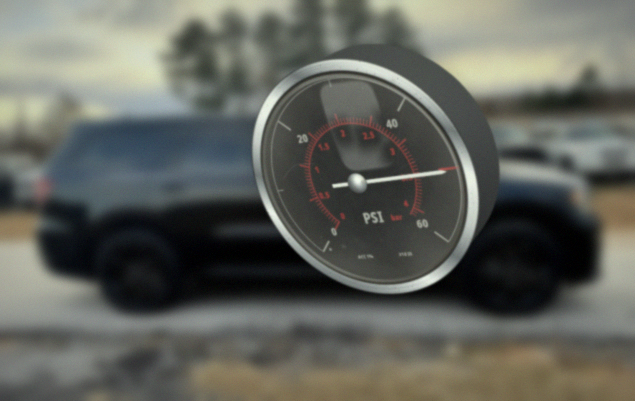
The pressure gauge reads 50 psi
